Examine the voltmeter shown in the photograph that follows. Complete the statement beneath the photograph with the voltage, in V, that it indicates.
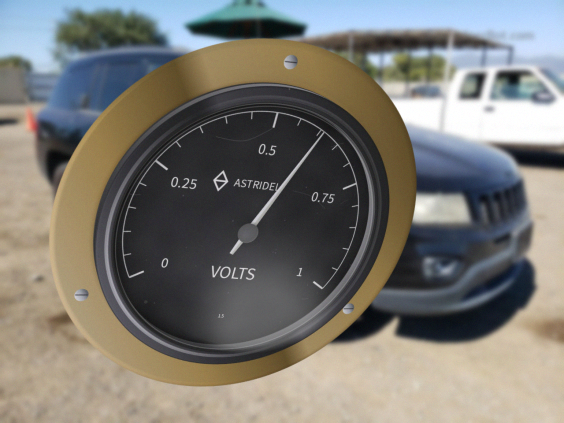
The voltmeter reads 0.6 V
